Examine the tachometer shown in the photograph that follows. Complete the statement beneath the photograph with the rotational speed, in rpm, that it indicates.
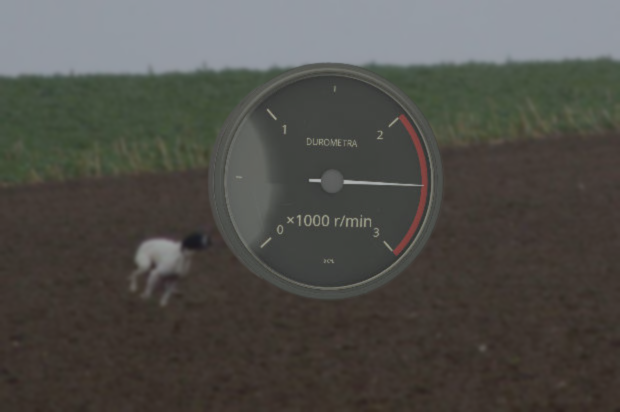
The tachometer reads 2500 rpm
